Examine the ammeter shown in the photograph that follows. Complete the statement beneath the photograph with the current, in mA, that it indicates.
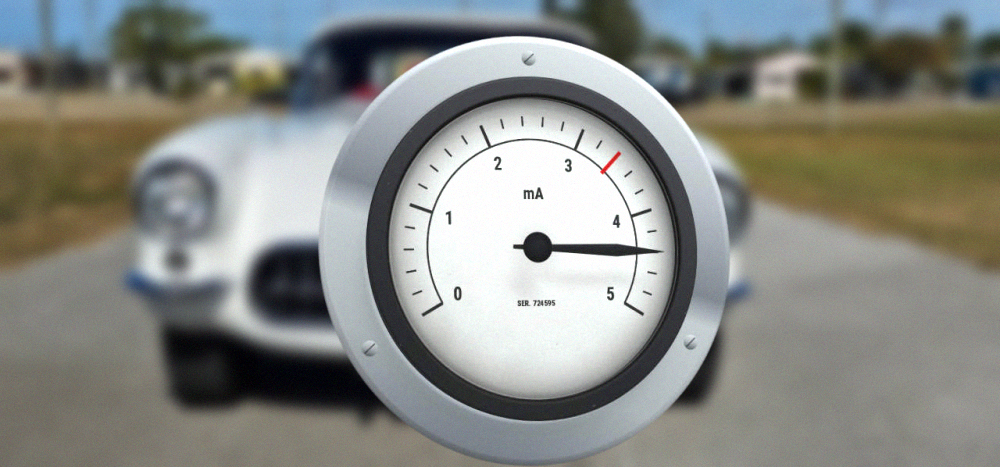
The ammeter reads 4.4 mA
